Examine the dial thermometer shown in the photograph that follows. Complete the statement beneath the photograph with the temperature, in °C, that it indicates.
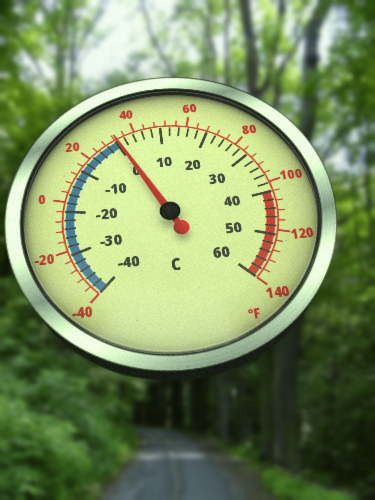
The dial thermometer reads 0 °C
